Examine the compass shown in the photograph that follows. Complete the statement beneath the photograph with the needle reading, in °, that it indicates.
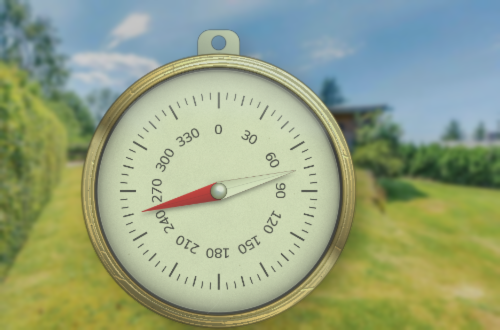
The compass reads 255 °
